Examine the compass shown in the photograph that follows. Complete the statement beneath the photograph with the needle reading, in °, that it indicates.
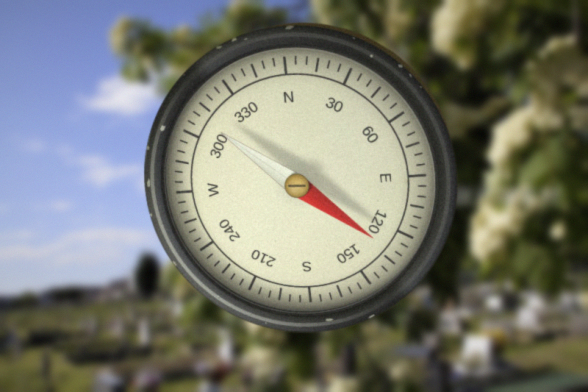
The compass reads 130 °
